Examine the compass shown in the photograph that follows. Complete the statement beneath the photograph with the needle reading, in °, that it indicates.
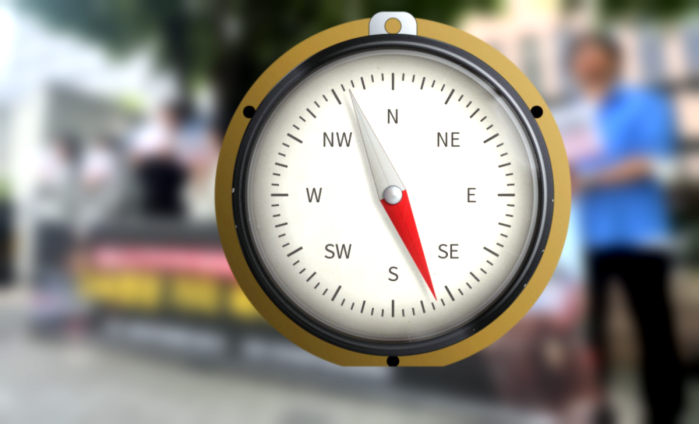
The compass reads 157.5 °
